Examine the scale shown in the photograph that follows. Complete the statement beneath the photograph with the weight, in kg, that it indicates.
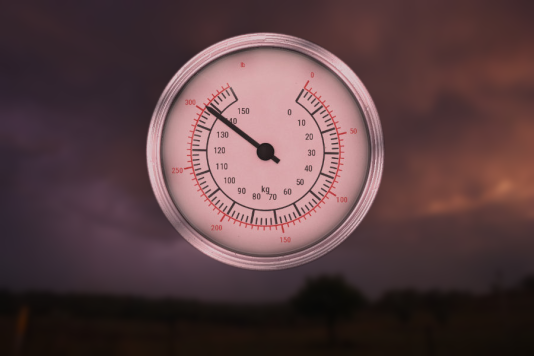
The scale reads 138 kg
